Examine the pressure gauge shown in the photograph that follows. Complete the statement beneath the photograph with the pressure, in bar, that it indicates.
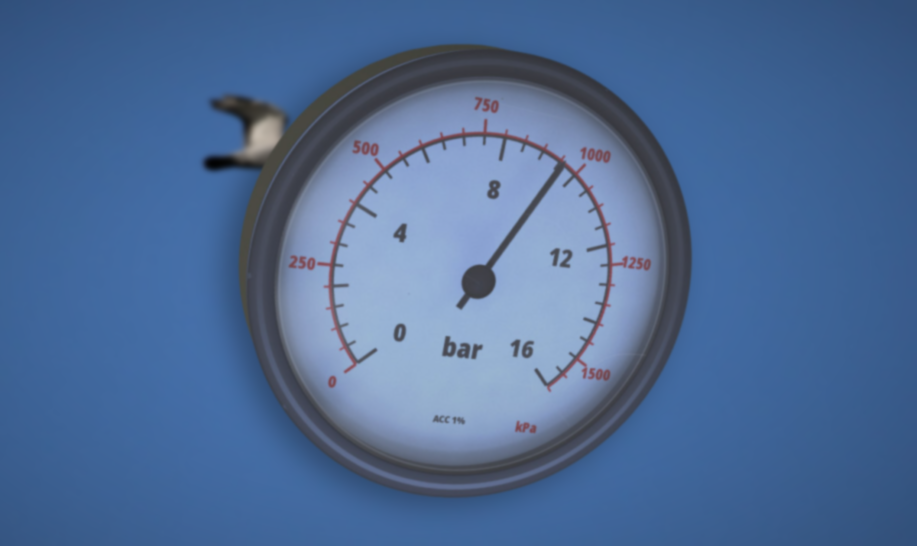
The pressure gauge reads 9.5 bar
